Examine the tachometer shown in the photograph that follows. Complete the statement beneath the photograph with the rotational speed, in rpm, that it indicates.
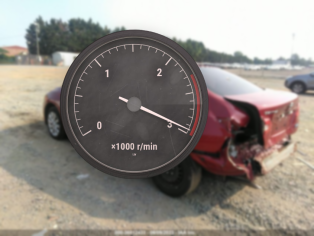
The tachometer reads 2950 rpm
